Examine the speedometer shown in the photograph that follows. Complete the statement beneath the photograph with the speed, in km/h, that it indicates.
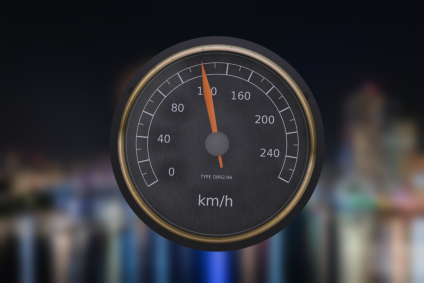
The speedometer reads 120 km/h
